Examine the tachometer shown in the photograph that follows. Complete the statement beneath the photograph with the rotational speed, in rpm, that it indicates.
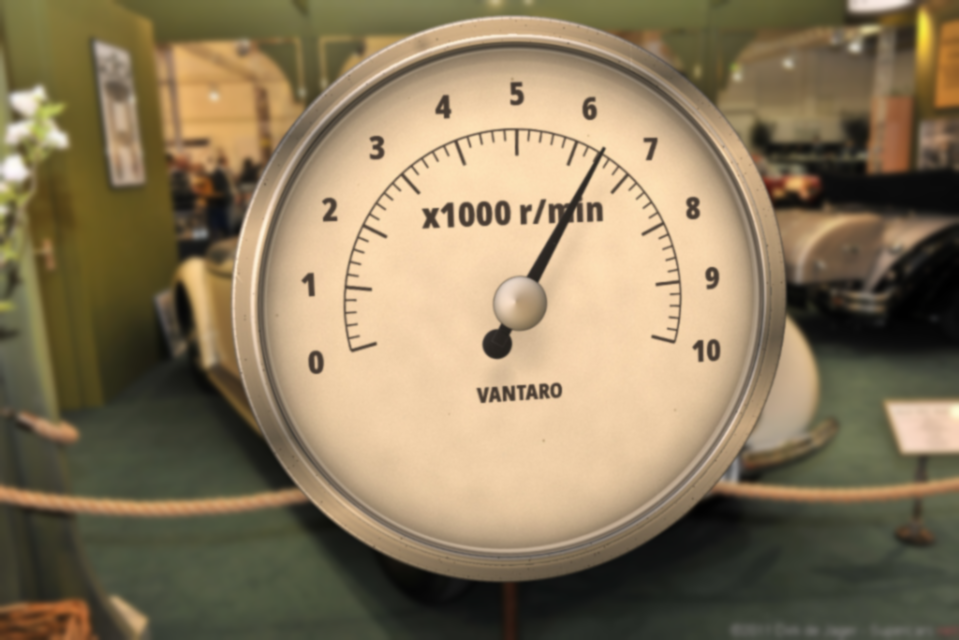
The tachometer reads 6400 rpm
